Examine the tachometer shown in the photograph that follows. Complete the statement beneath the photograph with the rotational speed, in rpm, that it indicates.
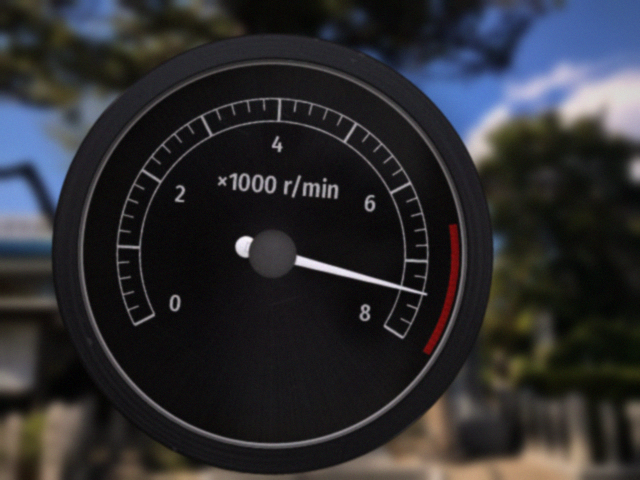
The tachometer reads 7400 rpm
